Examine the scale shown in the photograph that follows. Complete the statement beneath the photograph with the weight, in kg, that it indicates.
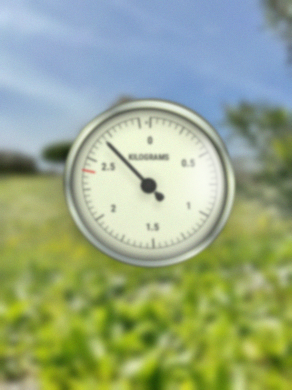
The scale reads 2.7 kg
